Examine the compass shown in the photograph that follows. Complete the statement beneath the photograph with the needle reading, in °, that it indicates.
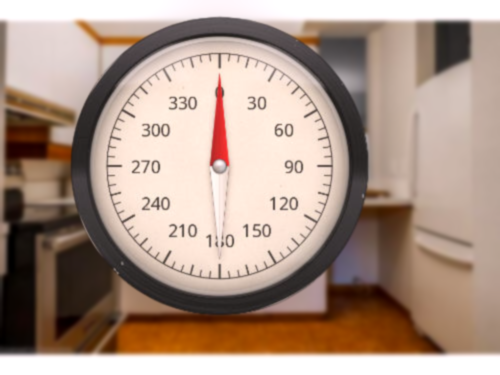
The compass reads 0 °
